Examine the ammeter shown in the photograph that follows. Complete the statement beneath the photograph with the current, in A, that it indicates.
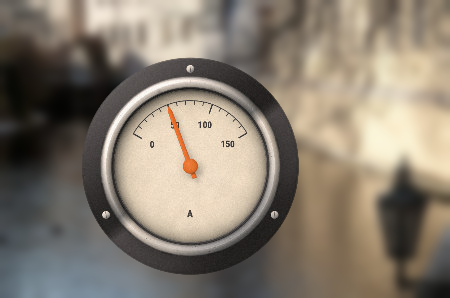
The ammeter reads 50 A
